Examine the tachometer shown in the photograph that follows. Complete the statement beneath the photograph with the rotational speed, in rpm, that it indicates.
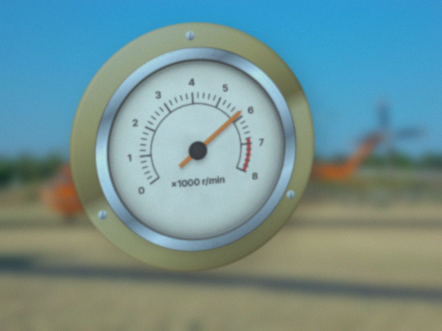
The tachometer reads 5800 rpm
